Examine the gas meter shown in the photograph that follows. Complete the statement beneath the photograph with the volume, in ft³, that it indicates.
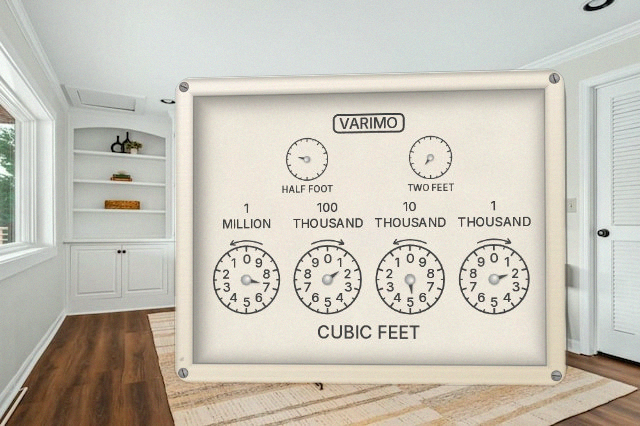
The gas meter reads 715200 ft³
